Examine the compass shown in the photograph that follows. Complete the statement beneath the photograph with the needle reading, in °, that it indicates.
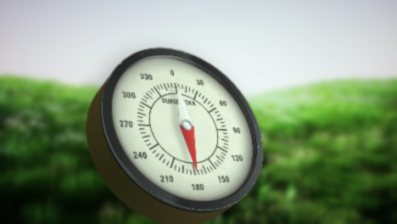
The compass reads 180 °
